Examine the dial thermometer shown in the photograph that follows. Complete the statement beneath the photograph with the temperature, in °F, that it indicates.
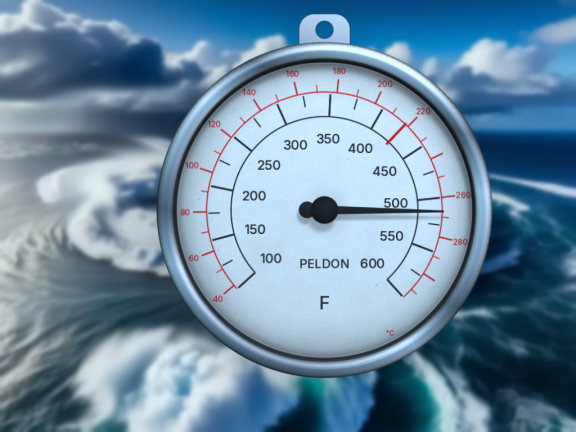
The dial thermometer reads 512.5 °F
